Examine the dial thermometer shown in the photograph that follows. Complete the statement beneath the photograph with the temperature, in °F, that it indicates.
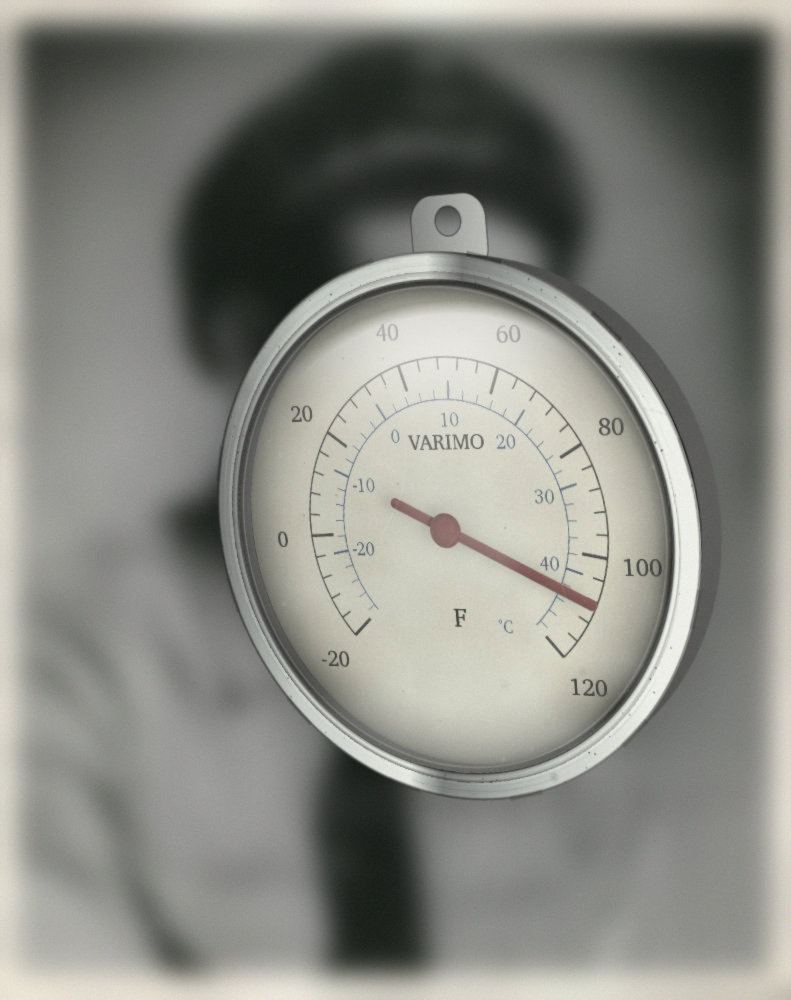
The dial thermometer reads 108 °F
